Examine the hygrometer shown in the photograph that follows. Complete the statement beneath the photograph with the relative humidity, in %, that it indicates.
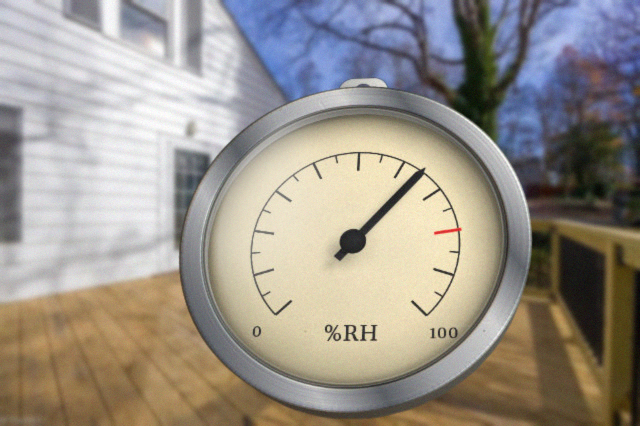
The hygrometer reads 65 %
